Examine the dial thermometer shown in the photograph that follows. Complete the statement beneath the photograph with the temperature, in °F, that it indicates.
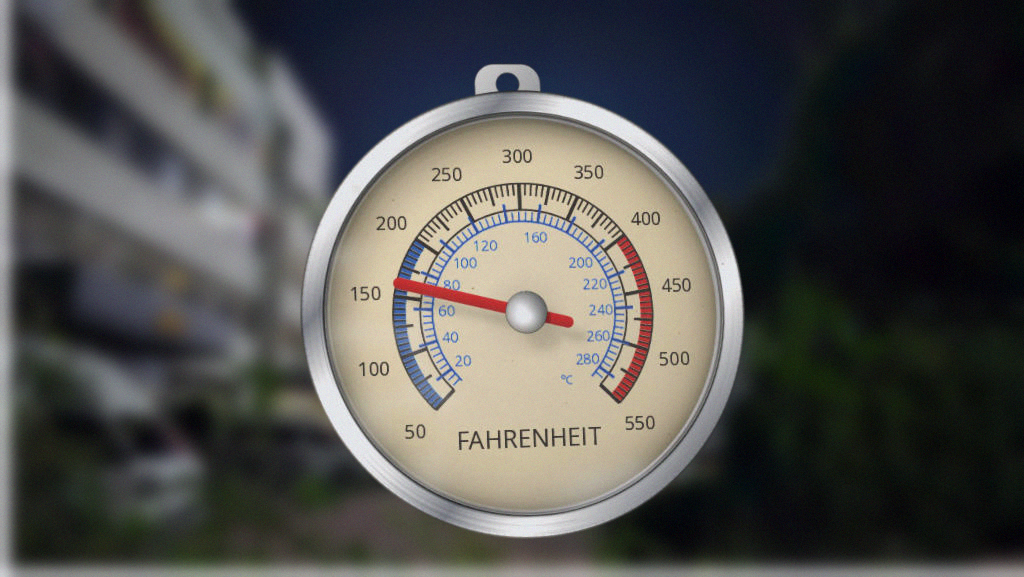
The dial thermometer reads 160 °F
